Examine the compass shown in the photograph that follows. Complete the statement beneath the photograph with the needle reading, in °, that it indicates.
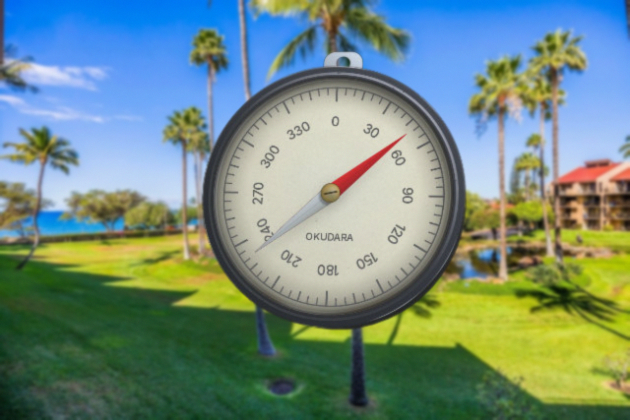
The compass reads 50 °
